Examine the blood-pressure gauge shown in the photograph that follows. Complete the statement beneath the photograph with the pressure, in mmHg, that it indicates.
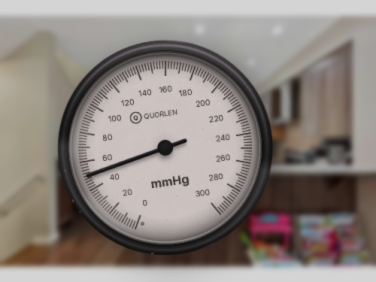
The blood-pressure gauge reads 50 mmHg
